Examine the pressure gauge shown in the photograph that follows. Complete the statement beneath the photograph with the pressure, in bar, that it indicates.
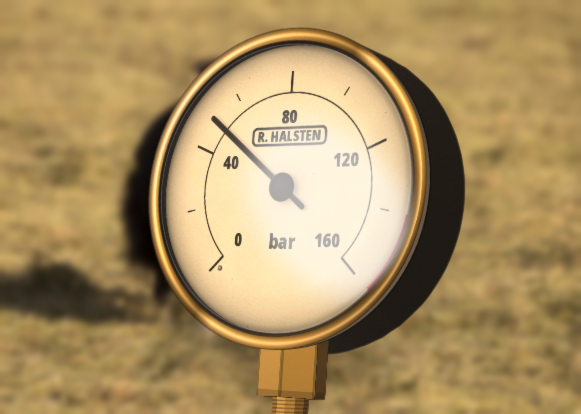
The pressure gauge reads 50 bar
